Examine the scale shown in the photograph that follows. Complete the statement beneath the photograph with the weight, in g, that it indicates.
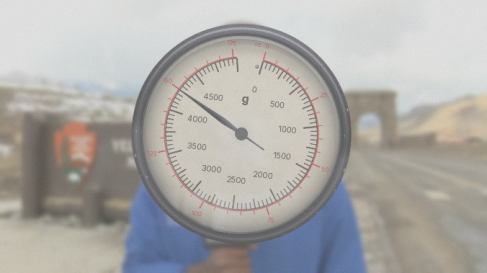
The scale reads 4250 g
